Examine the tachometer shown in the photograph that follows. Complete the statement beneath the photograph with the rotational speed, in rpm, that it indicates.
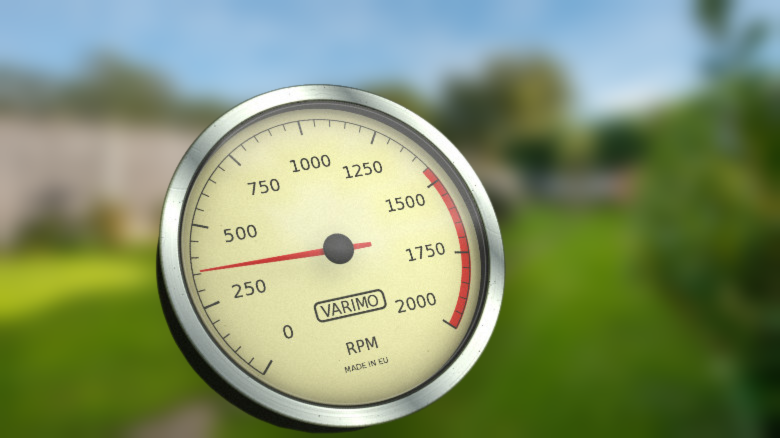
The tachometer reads 350 rpm
